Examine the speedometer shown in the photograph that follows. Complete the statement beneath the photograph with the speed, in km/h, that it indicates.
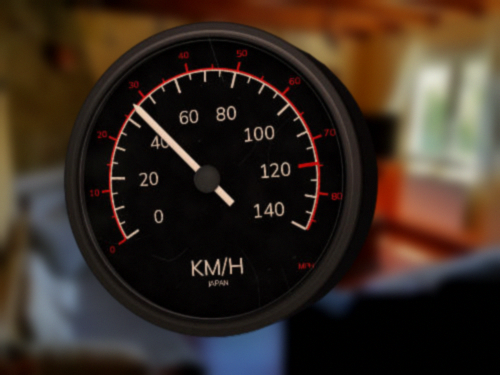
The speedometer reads 45 km/h
